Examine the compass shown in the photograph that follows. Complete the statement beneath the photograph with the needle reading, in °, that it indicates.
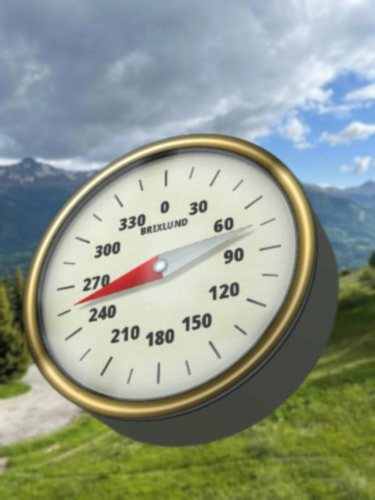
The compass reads 255 °
